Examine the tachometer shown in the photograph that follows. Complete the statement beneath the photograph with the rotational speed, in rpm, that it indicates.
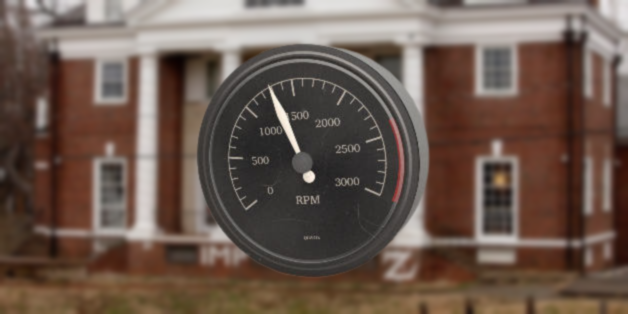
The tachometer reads 1300 rpm
